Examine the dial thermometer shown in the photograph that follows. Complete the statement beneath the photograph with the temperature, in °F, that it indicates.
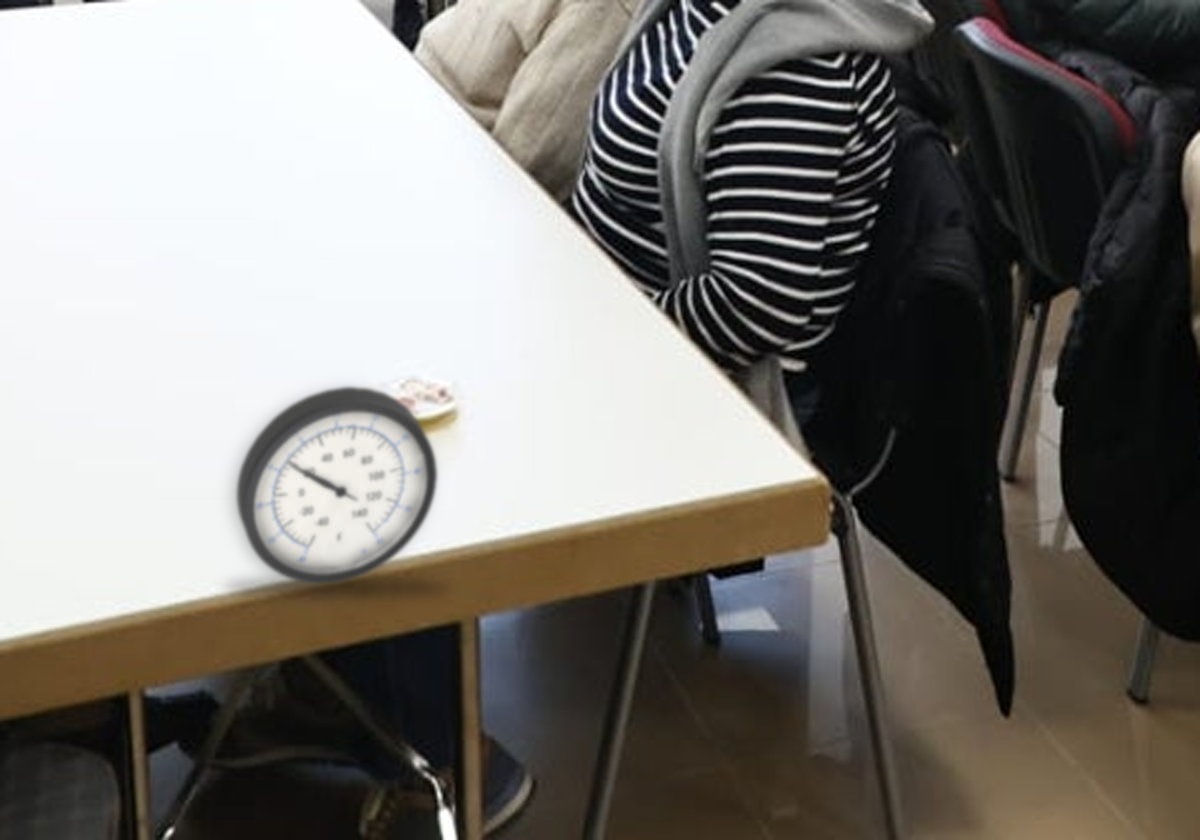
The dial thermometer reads 20 °F
